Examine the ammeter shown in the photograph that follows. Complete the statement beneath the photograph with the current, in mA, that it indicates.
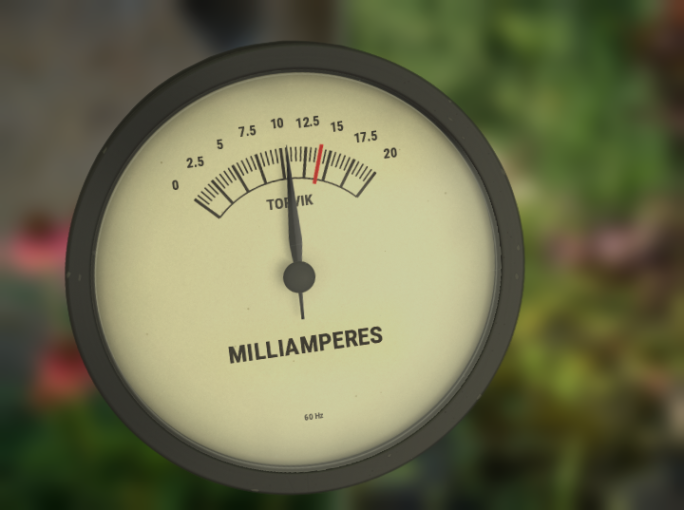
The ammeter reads 10.5 mA
